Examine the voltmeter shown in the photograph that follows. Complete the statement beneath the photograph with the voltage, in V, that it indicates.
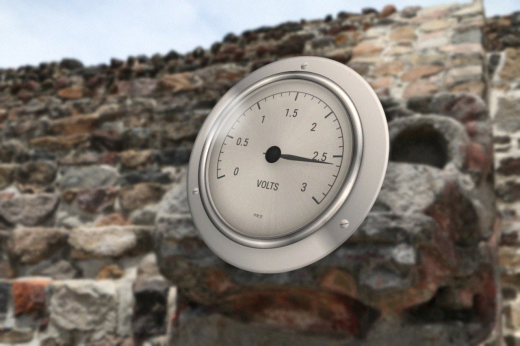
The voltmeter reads 2.6 V
